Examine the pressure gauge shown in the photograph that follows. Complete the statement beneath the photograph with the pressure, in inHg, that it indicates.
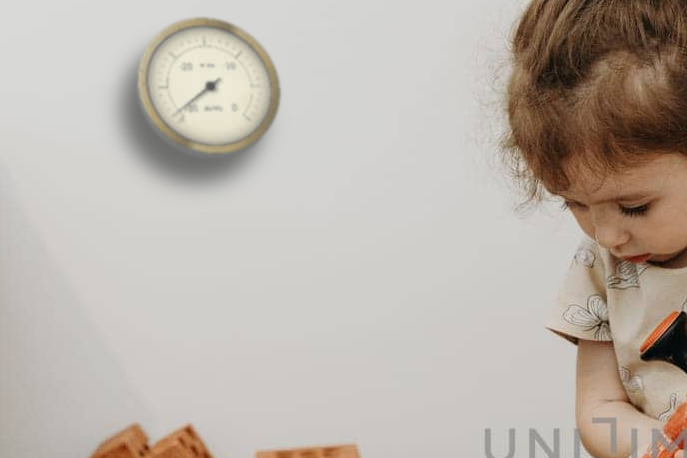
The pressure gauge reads -29 inHg
